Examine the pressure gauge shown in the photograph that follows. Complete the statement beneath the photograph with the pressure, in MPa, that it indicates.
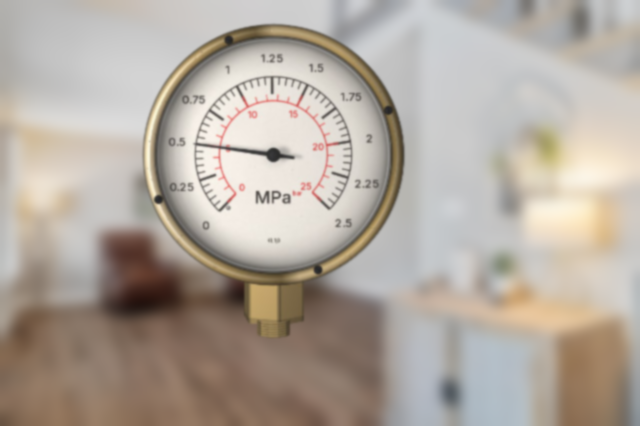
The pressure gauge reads 0.5 MPa
